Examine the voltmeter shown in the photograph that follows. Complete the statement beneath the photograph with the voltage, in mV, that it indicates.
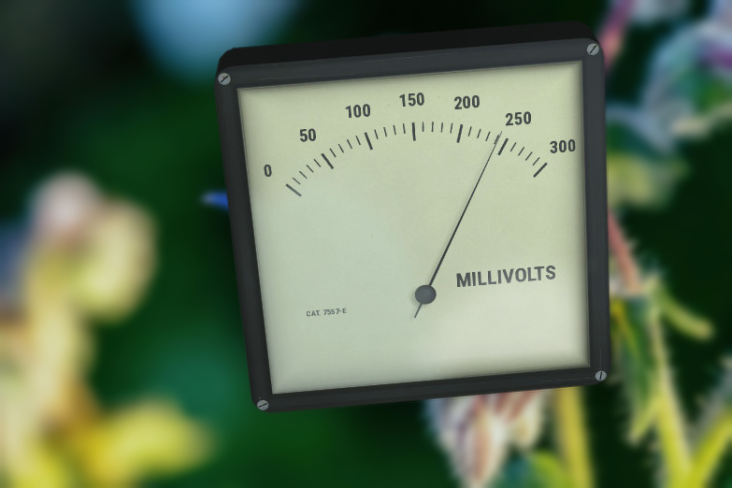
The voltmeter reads 240 mV
